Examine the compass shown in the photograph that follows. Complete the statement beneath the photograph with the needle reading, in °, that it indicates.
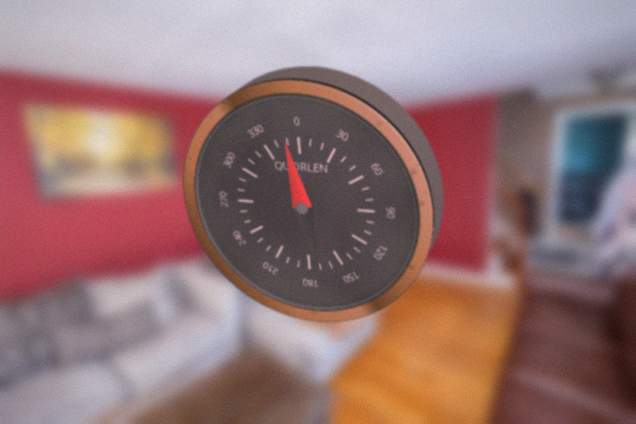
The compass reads 350 °
